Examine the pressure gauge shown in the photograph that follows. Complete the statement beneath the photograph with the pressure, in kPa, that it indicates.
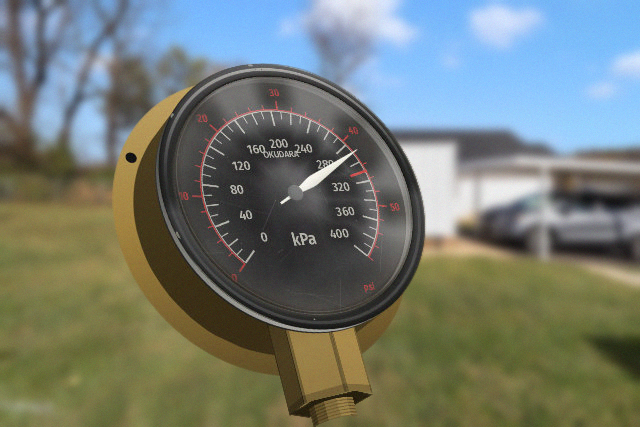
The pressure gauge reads 290 kPa
